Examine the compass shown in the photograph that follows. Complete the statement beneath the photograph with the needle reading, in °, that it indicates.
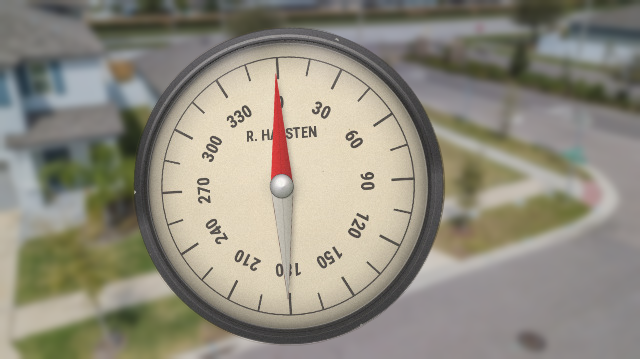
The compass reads 0 °
